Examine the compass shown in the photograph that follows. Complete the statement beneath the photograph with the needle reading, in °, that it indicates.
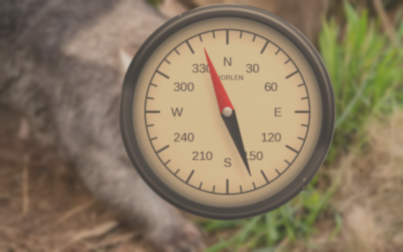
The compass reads 340 °
